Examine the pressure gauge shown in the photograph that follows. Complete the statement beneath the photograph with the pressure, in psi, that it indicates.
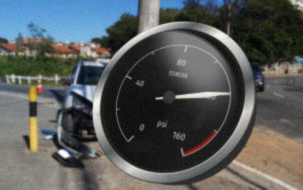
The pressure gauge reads 120 psi
